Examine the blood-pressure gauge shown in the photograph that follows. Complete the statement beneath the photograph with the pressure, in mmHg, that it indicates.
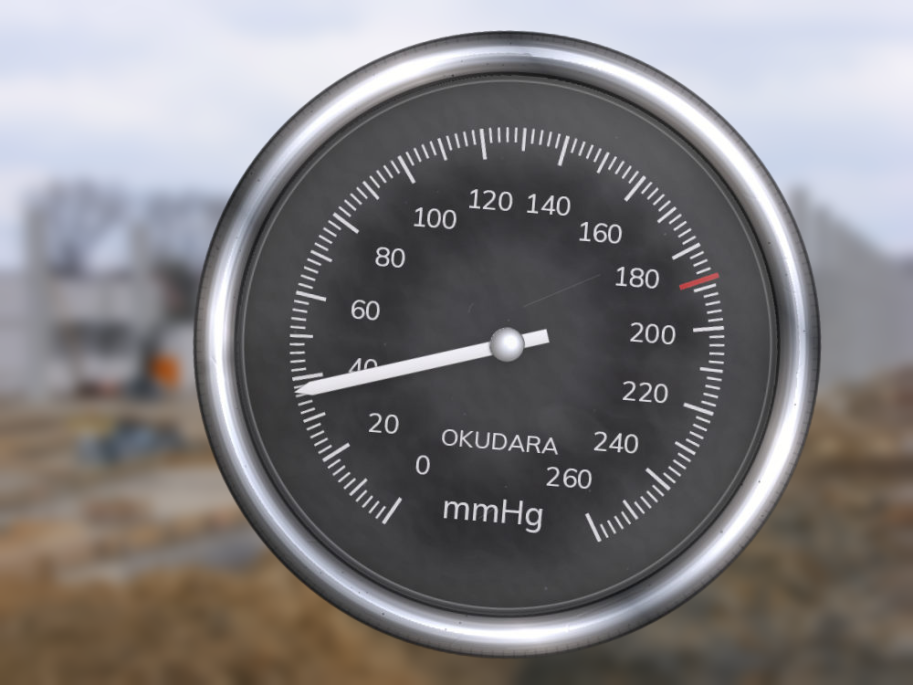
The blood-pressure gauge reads 37 mmHg
